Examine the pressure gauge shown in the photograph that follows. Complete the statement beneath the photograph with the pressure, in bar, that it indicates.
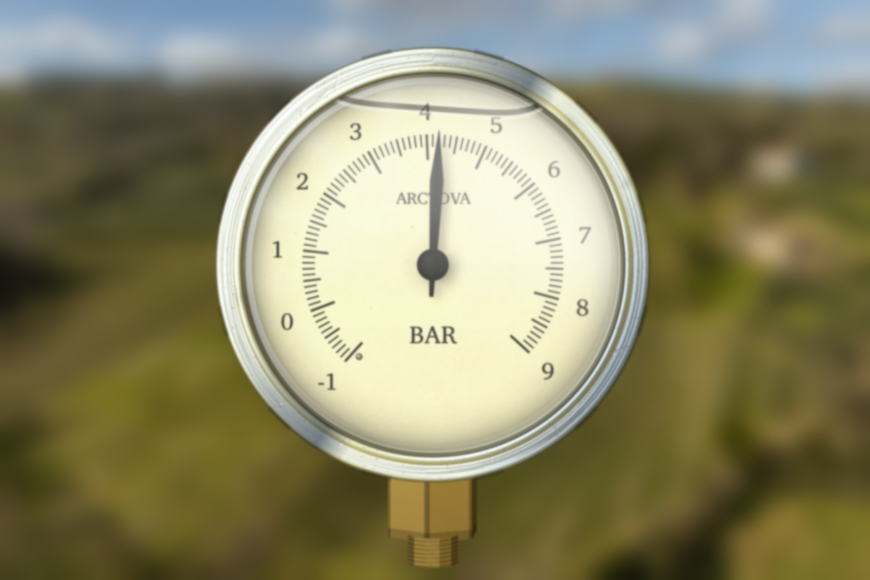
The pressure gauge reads 4.2 bar
